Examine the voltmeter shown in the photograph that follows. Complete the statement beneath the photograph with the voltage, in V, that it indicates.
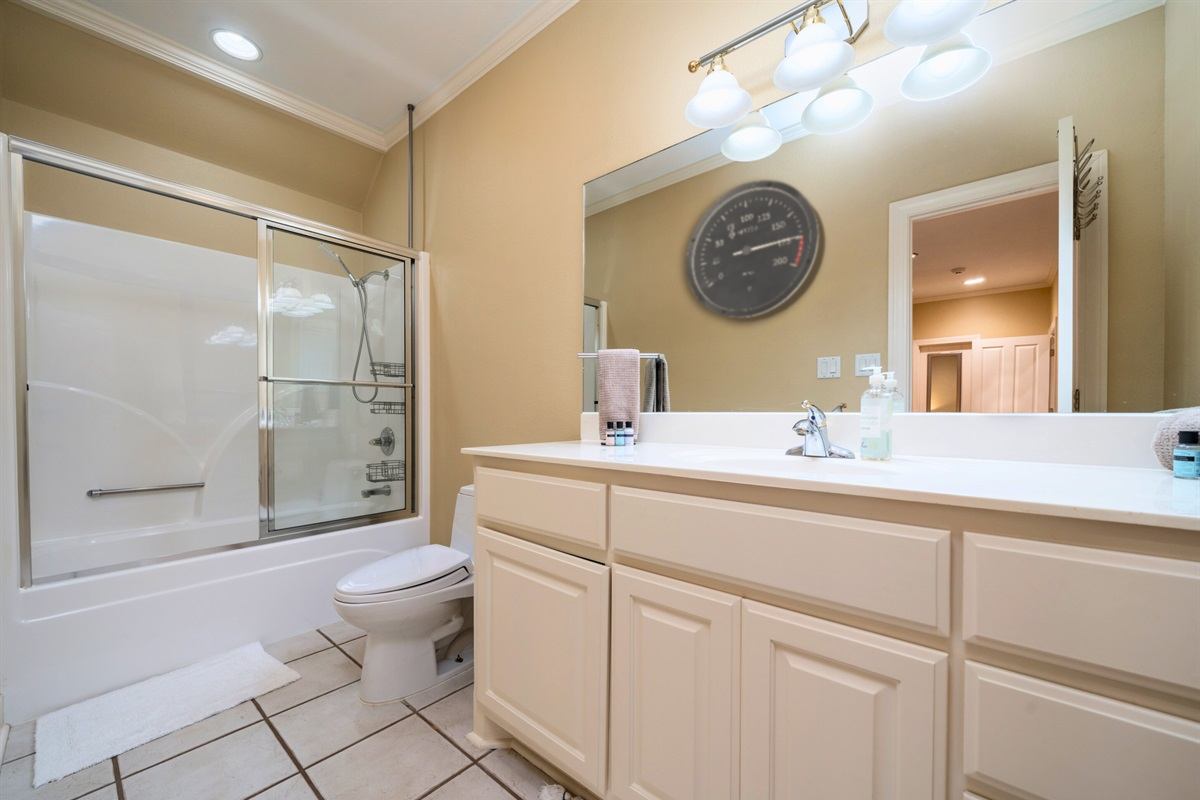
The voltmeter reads 175 V
